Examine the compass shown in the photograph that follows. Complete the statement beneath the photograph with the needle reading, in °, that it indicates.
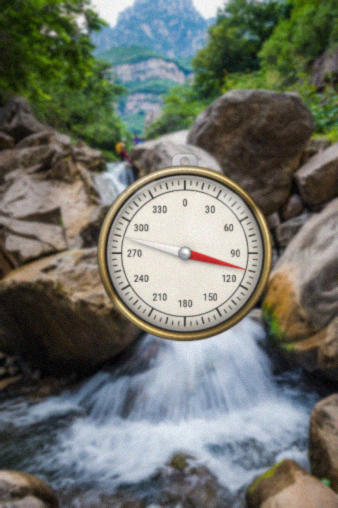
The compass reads 105 °
